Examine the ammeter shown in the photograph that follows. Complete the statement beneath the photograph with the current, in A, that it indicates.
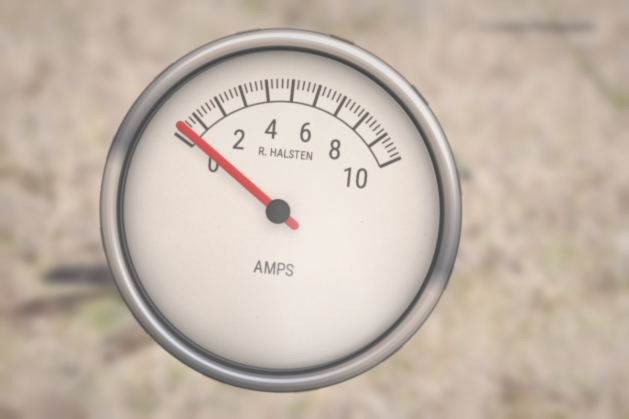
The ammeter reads 0.4 A
